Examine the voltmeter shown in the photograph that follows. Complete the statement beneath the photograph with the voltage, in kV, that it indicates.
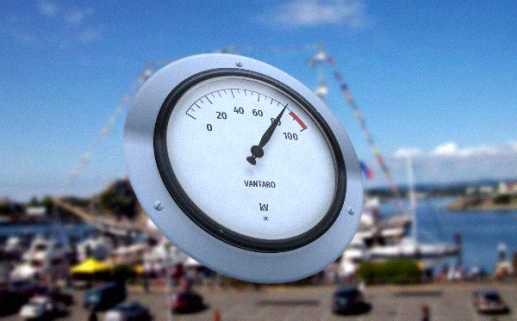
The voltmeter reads 80 kV
